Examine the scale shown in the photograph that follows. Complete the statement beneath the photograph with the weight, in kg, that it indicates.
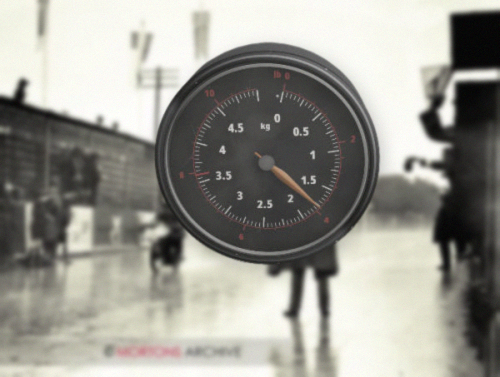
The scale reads 1.75 kg
